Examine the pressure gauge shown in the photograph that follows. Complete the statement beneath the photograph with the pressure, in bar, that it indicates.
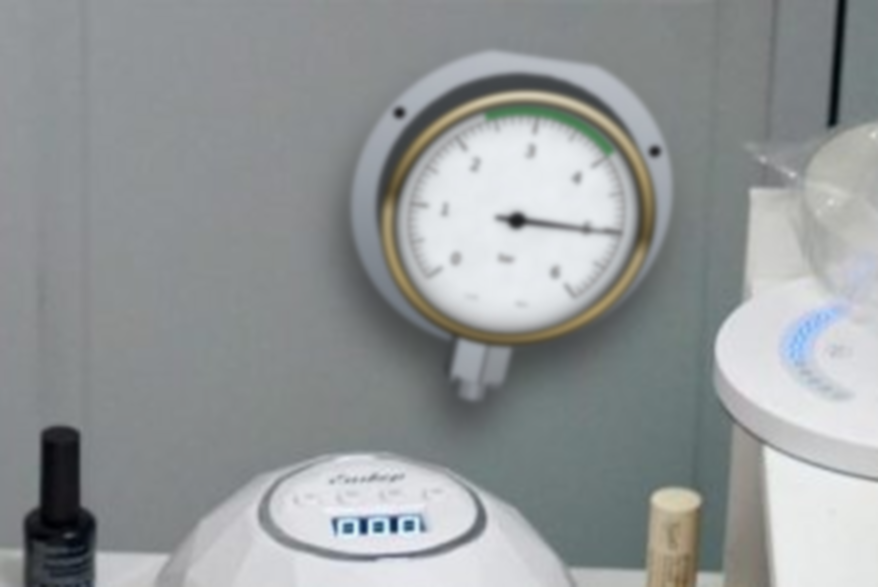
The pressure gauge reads 5 bar
